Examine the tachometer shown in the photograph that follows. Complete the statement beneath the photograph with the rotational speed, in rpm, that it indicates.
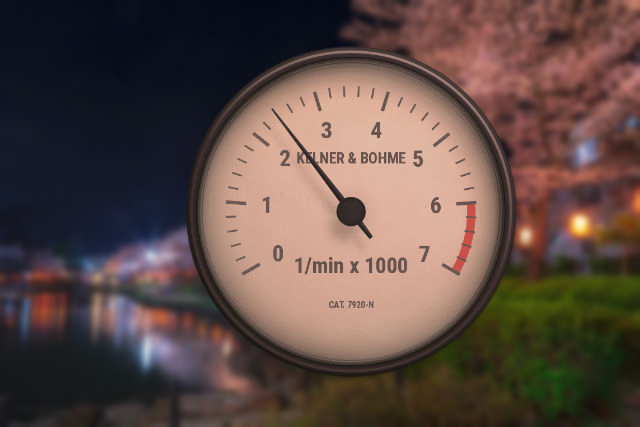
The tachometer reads 2400 rpm
